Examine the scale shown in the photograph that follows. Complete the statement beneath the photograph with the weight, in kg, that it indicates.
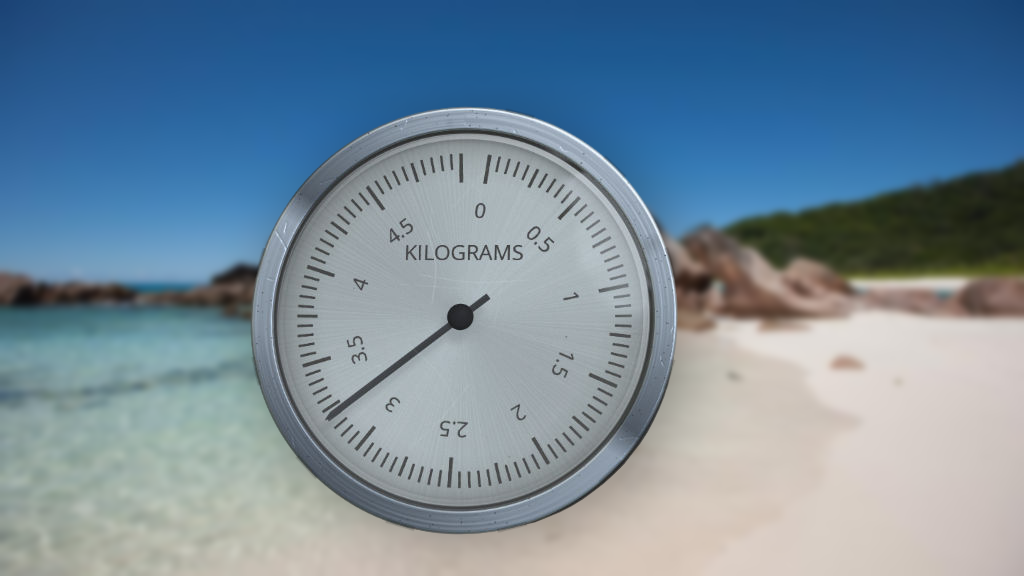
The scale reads 3.2 kg
